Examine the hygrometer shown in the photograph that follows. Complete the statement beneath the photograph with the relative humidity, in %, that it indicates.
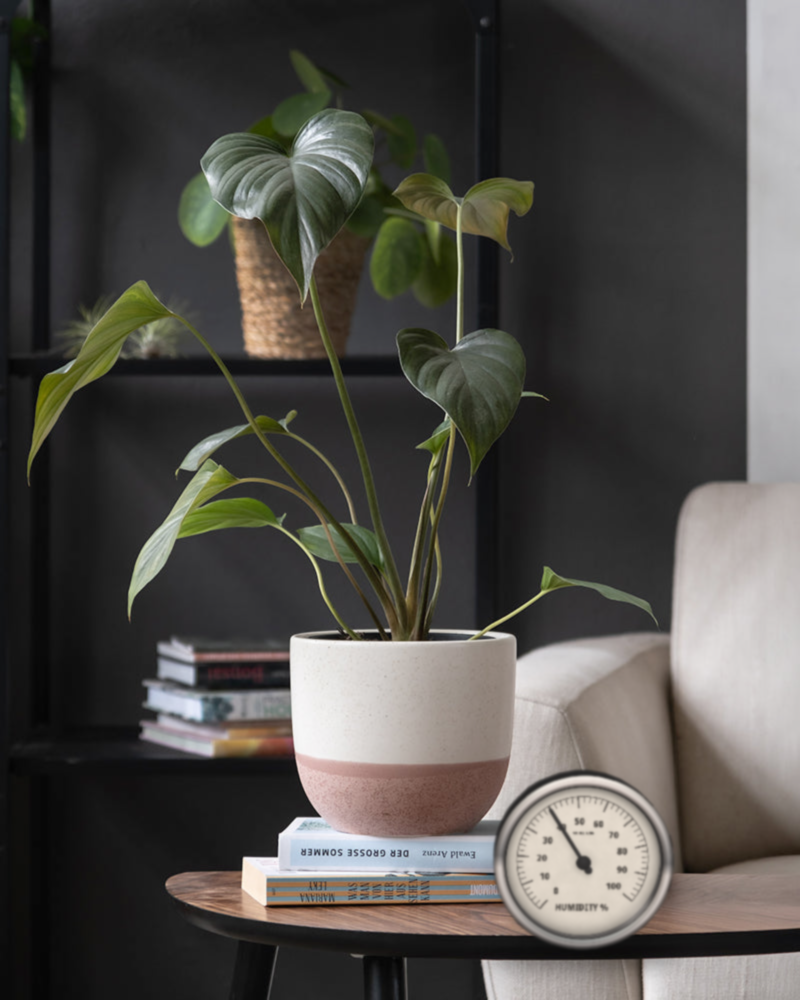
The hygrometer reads 40 %
